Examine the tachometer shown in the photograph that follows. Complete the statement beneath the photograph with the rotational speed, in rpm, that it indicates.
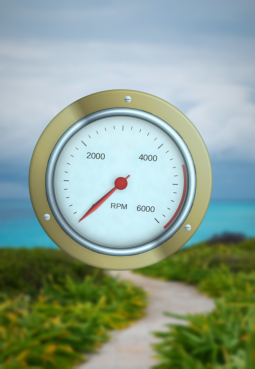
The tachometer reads 0 rpm
